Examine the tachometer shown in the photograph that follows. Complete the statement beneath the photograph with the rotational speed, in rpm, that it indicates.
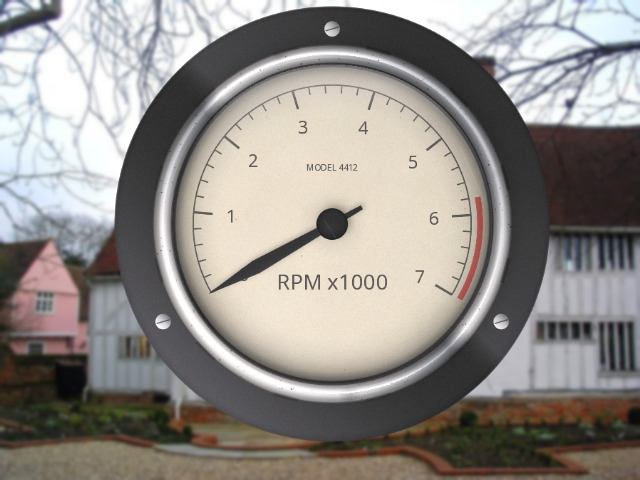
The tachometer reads 0 rpm
